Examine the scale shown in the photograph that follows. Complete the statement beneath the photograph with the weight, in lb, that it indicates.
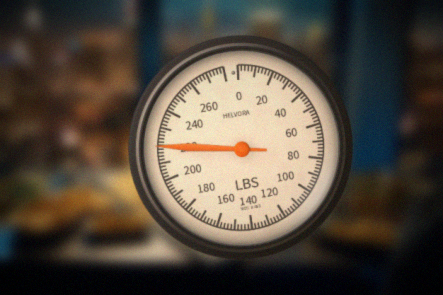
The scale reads 220 lb
